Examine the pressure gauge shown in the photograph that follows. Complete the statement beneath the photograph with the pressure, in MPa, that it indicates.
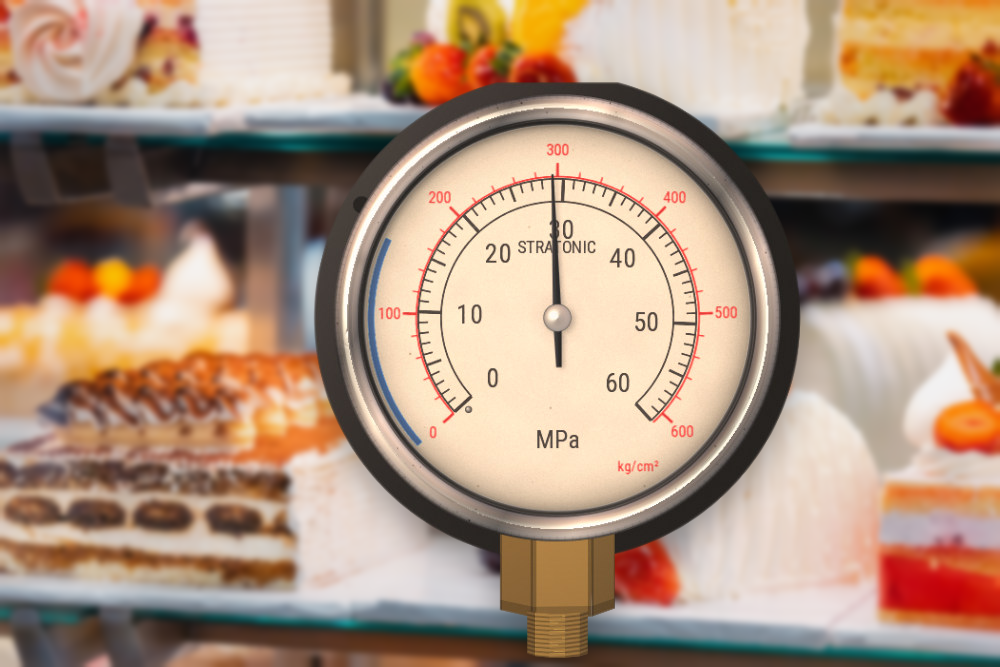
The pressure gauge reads 29 MPa
